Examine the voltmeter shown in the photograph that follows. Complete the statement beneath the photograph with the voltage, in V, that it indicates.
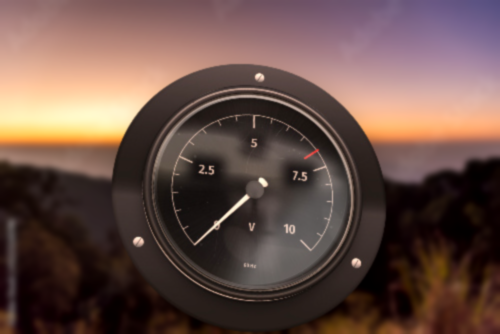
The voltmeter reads 0 V
